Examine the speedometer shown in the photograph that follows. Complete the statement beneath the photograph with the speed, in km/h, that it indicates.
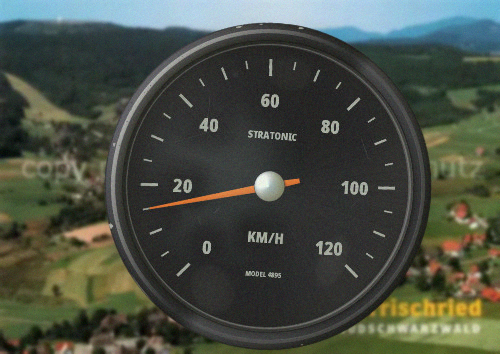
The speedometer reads 15 km/h
